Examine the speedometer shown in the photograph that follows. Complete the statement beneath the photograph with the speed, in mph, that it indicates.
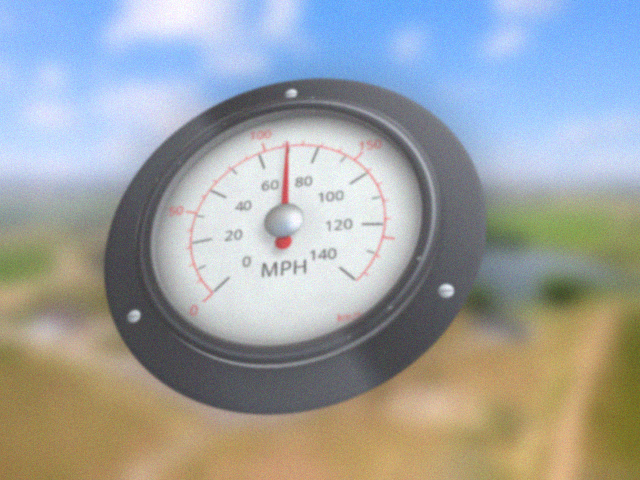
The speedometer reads 70 mph
